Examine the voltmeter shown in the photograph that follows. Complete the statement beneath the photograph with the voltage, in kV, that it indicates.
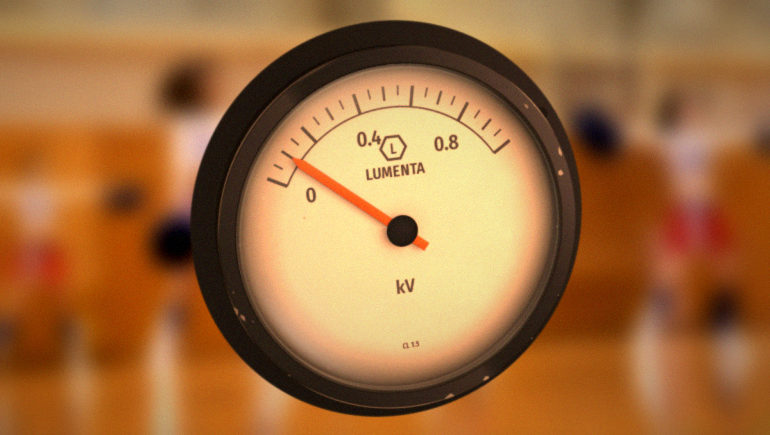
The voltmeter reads 0.1 kV
